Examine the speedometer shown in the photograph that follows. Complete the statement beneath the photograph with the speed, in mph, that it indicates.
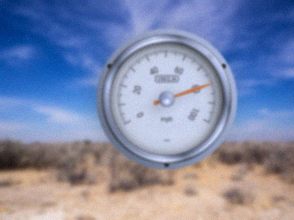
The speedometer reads 80 mph
